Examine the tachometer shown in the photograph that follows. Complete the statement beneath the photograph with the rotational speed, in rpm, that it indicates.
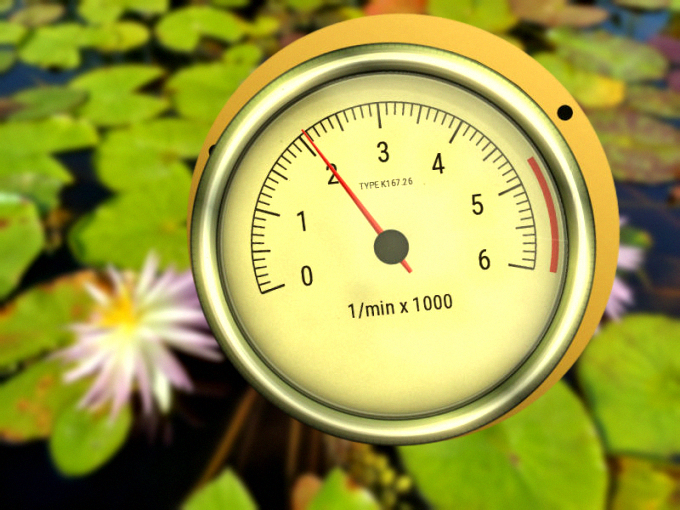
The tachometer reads 2100 rpm
